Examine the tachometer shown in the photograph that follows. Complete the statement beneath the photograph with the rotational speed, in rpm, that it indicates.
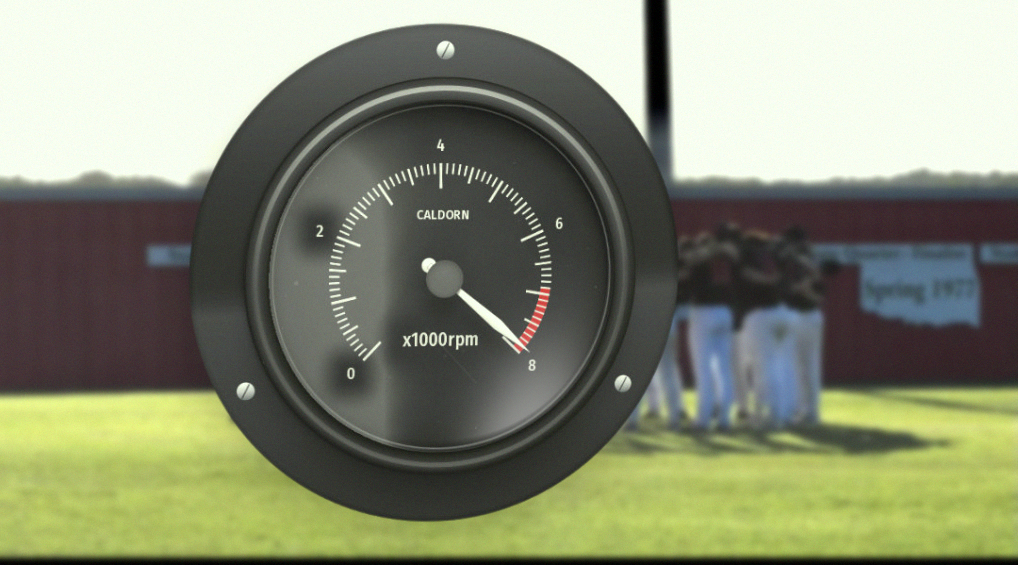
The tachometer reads 7900 rpm
